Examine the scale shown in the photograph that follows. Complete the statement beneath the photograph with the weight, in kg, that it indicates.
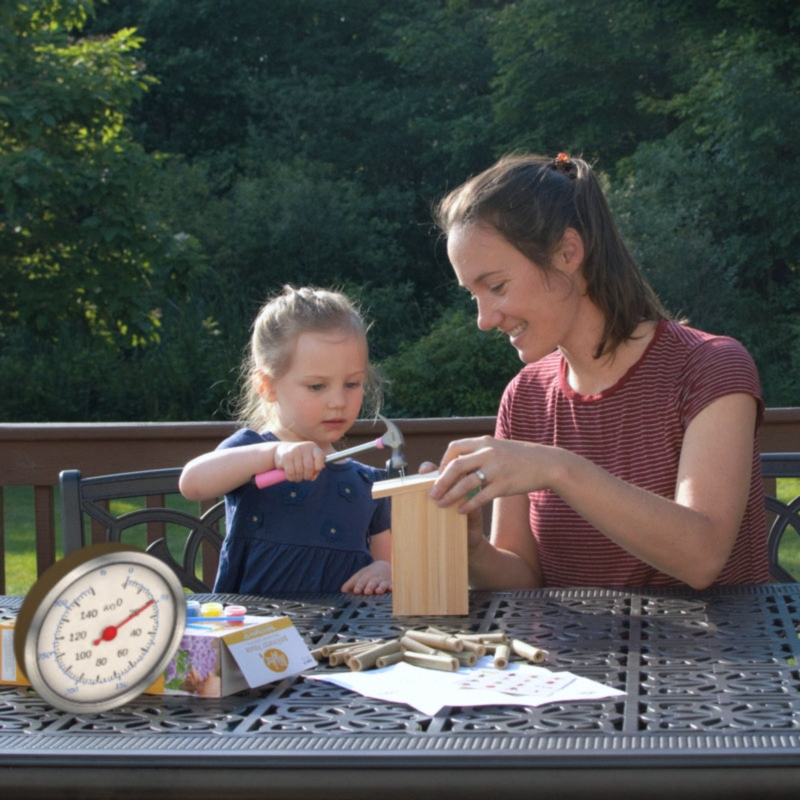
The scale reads 20 kg
